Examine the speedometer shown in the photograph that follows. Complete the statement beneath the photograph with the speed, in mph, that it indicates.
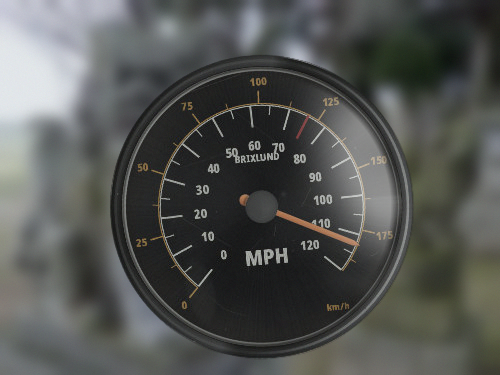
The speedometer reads 112.5 mph
